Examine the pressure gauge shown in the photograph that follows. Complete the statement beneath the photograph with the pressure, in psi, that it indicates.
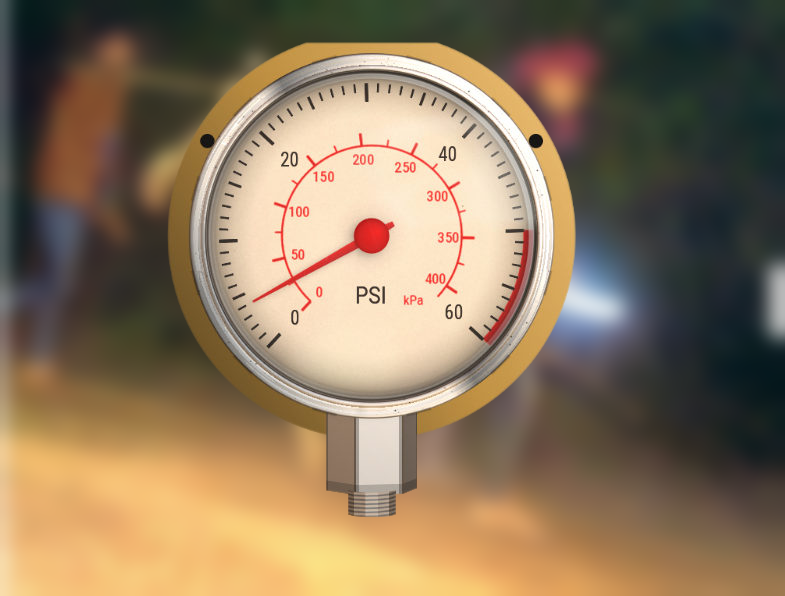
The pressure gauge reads 4 psi
